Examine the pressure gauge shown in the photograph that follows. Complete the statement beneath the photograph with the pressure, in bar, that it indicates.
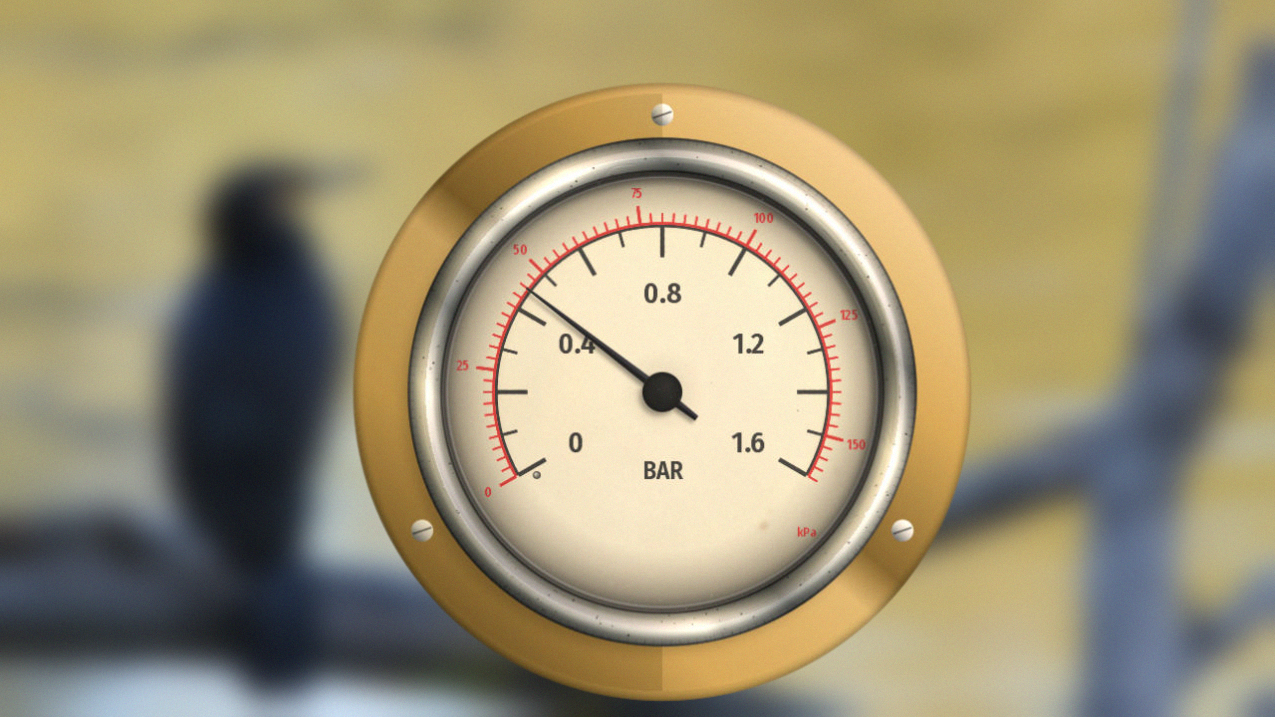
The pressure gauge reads 0.45 bar
